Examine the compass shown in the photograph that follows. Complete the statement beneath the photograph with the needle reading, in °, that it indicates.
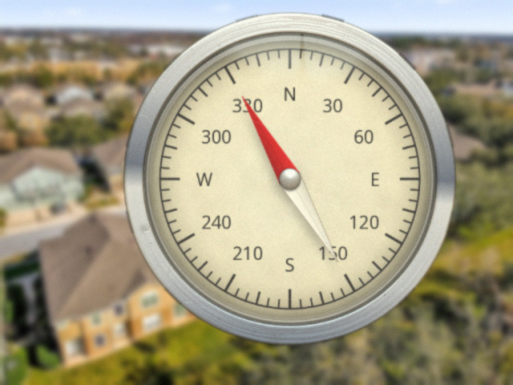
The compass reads 330 °
